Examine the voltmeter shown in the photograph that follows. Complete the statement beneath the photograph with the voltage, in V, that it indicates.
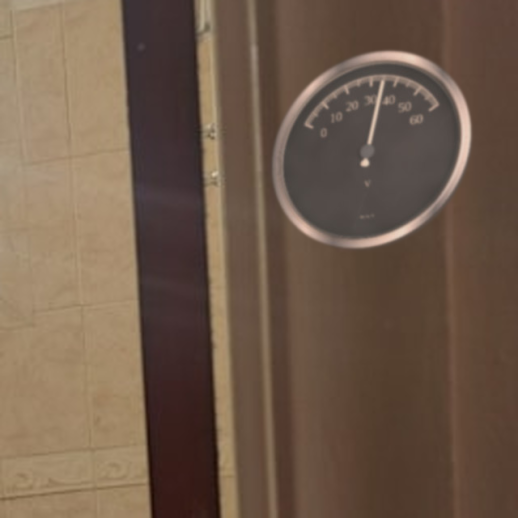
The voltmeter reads 35 V
